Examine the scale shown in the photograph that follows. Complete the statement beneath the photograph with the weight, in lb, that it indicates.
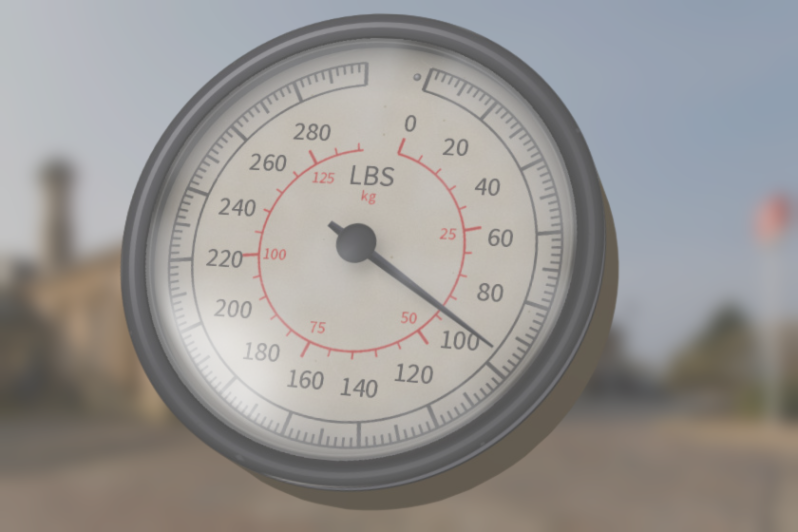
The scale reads 96 lb
